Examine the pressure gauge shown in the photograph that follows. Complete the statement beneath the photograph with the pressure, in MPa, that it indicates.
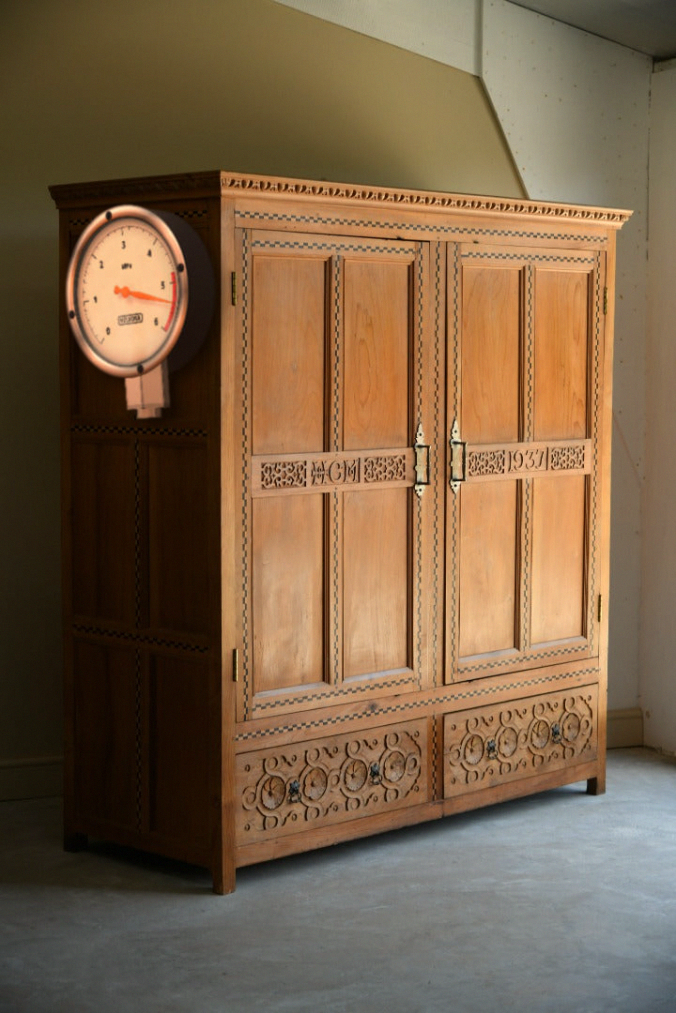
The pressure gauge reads 5.4 MPa
